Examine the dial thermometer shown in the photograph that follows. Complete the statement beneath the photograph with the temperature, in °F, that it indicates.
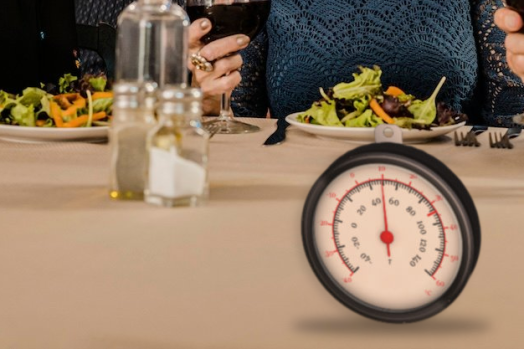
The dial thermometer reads 50 °F
